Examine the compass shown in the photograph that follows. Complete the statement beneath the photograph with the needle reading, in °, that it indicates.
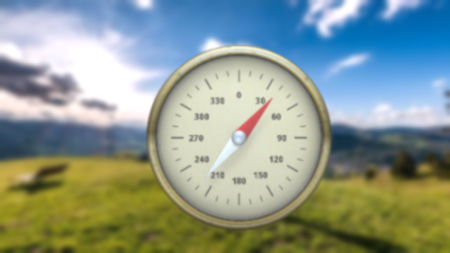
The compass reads 40 °
